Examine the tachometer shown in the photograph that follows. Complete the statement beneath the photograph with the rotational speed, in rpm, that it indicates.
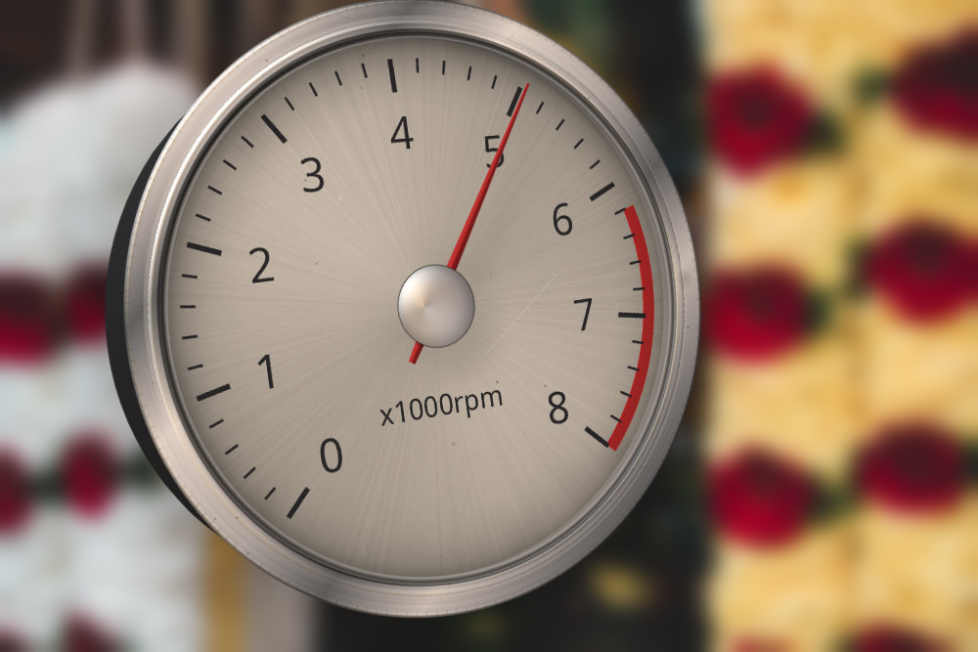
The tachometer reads 5000 rpm
